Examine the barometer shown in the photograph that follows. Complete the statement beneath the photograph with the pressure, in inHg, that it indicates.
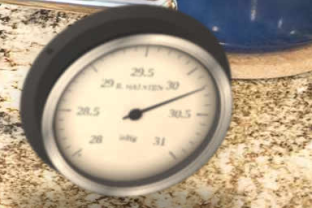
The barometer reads 30.2 inHg
